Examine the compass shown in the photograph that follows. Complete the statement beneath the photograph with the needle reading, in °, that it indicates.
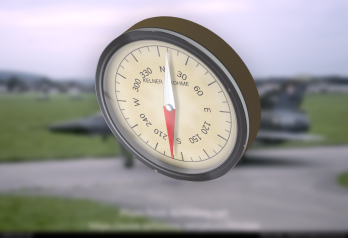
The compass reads 190 °
